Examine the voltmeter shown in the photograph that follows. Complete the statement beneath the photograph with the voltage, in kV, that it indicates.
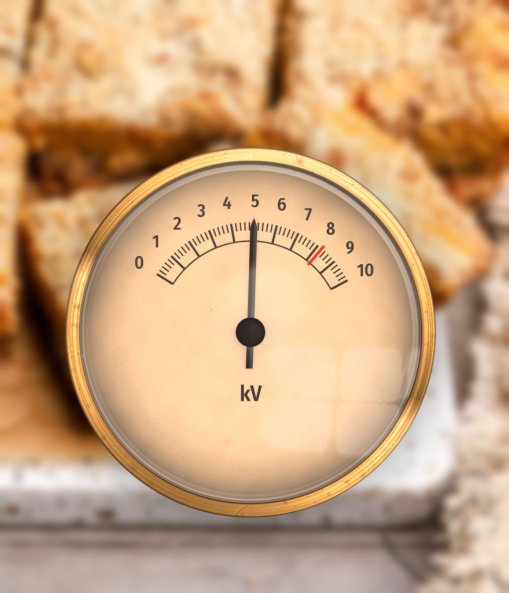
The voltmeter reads 5 kV
